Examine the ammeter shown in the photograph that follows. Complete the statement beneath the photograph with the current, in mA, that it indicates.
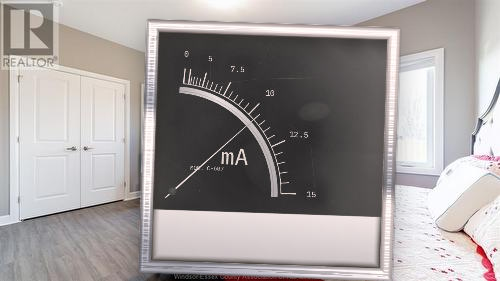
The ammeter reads 10.5 mA
